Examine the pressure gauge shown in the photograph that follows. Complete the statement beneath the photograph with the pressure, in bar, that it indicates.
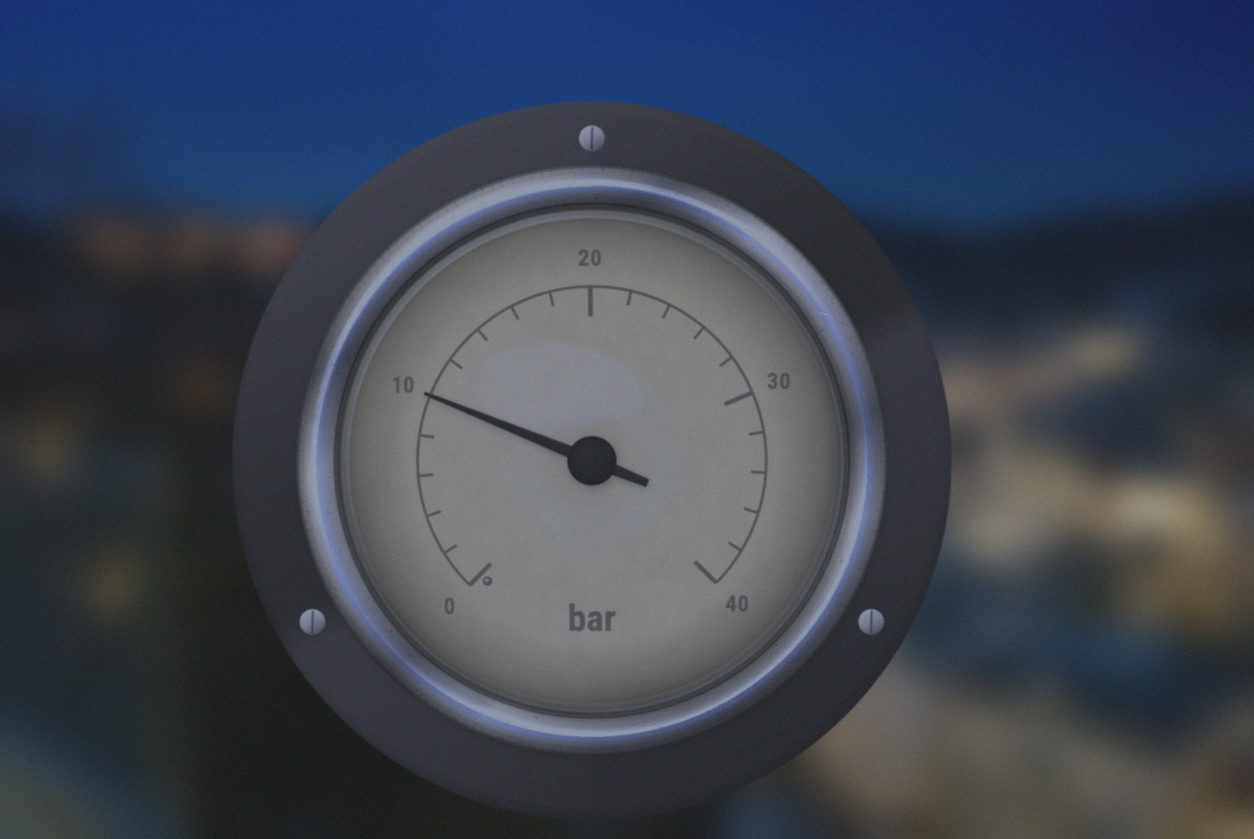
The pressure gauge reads 10 bar
